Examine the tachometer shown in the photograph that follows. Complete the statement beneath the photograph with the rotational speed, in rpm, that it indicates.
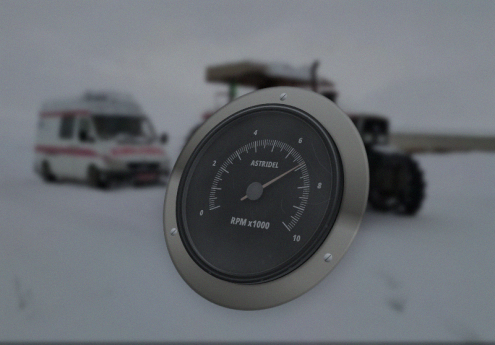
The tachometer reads 7000 rpm
